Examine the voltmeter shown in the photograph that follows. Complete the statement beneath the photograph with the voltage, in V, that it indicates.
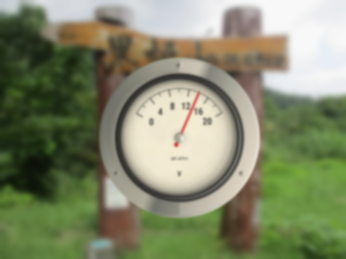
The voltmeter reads 14 V
